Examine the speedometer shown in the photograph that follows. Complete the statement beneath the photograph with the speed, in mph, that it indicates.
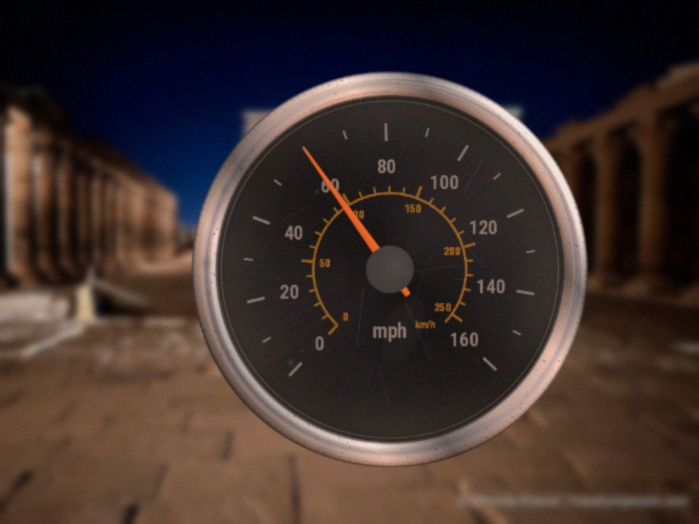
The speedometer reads 60 mph
